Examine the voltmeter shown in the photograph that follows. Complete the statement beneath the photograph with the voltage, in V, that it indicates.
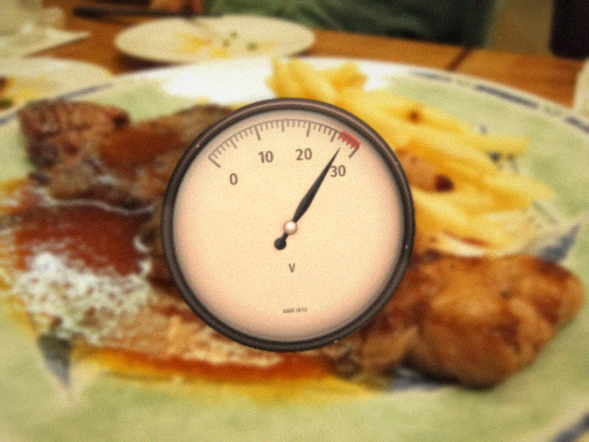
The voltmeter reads 27 V
